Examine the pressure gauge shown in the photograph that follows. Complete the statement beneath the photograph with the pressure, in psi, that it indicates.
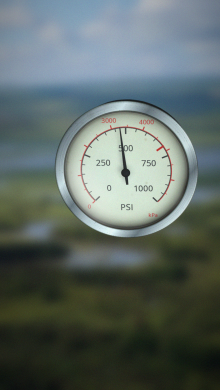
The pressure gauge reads 475 psi
